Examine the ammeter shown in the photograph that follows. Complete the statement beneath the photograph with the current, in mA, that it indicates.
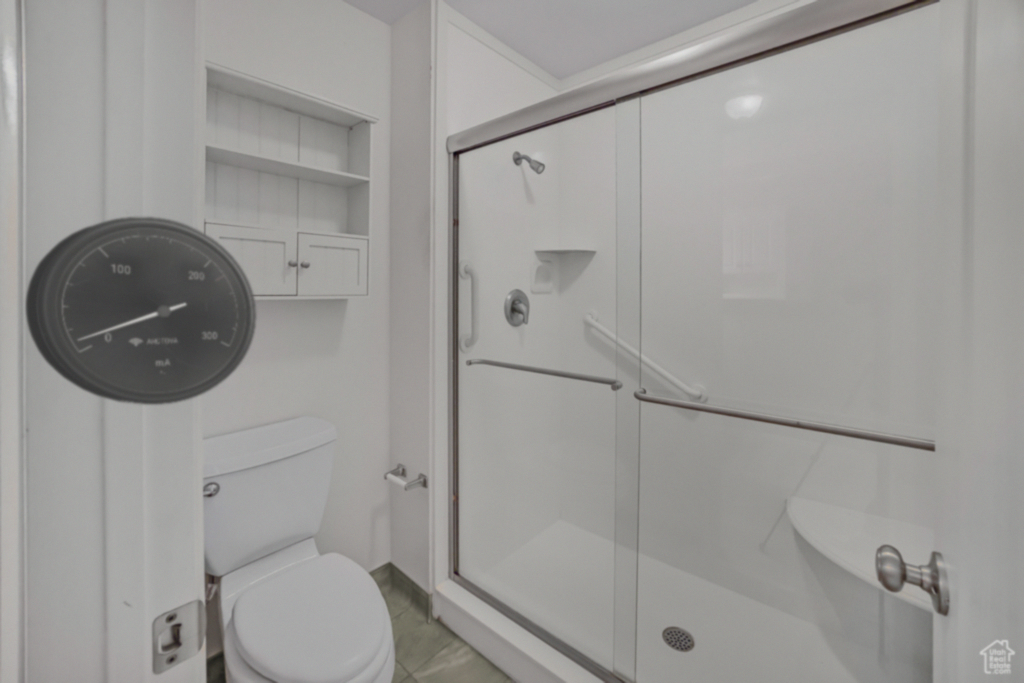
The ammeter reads 10 mA
